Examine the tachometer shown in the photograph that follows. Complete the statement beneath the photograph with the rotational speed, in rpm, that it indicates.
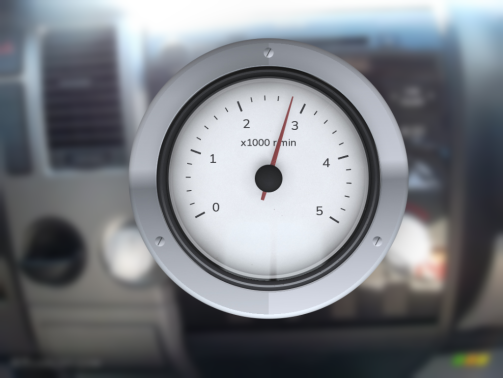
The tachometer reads 2800 rpm
